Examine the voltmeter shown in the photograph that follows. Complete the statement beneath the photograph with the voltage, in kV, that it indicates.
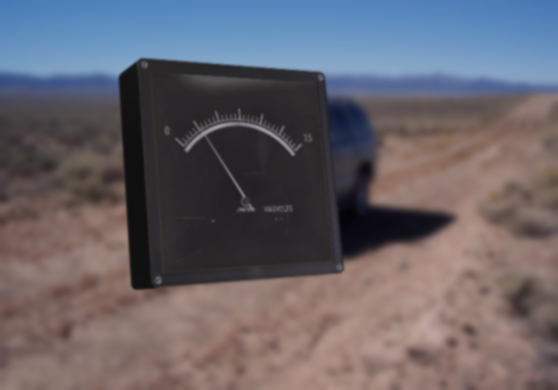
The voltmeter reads 2.5 kV
